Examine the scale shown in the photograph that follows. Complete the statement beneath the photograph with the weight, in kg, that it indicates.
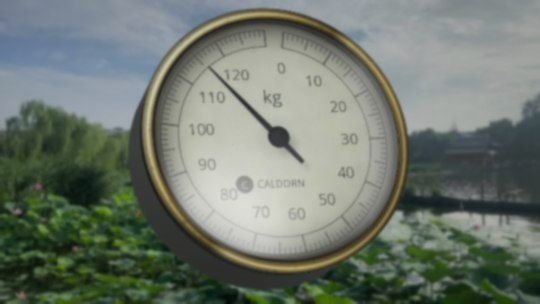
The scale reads 115 kg
